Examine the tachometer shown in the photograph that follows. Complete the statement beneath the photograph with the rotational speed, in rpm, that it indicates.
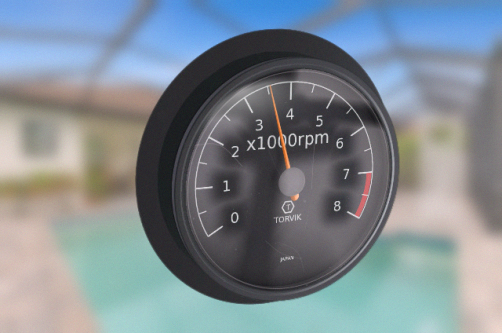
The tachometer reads 3500 rpm
